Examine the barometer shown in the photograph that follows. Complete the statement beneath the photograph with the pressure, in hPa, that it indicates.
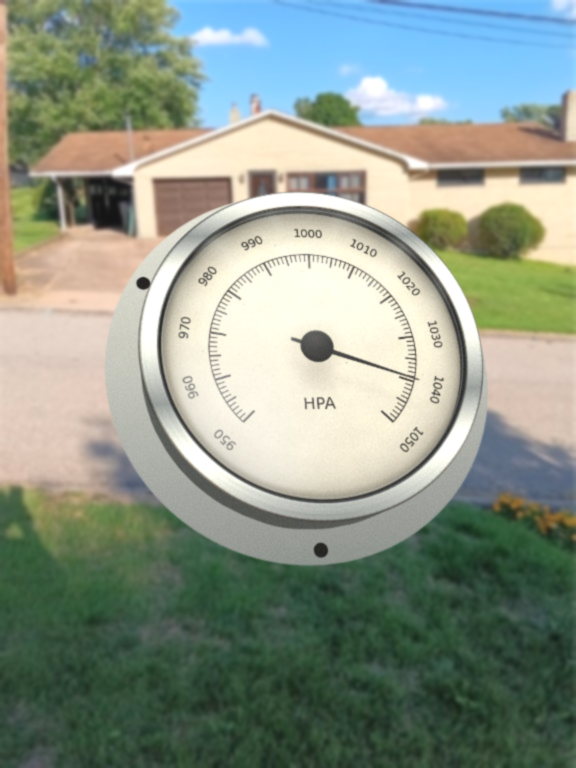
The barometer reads 1040 hPa
